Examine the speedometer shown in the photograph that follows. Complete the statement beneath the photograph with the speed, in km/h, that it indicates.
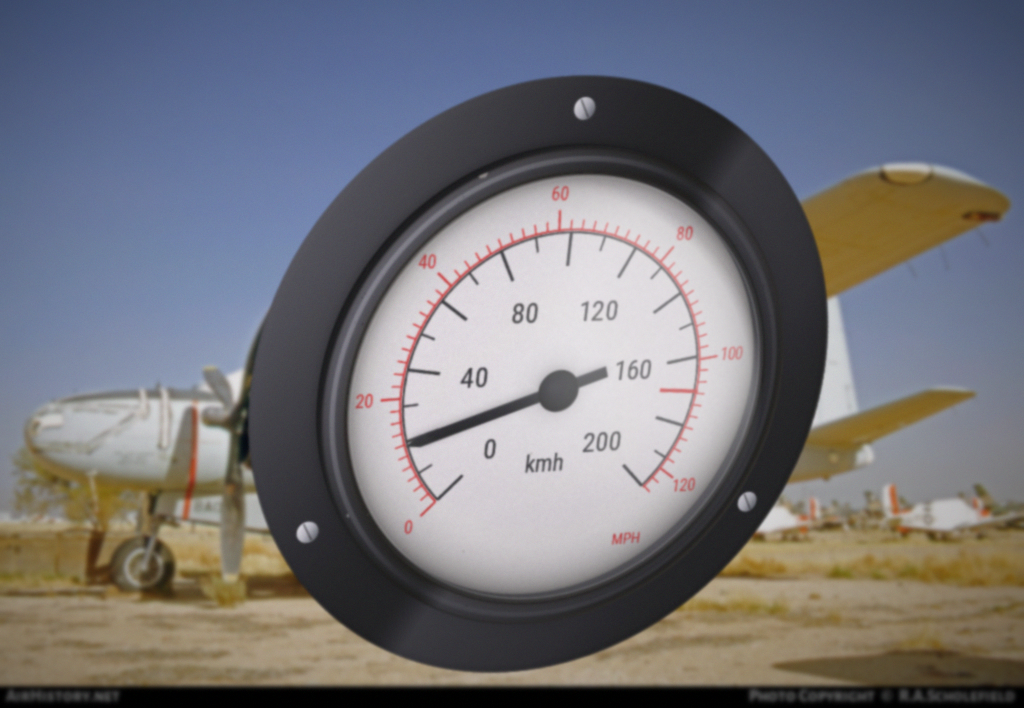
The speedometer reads 20 km/h
